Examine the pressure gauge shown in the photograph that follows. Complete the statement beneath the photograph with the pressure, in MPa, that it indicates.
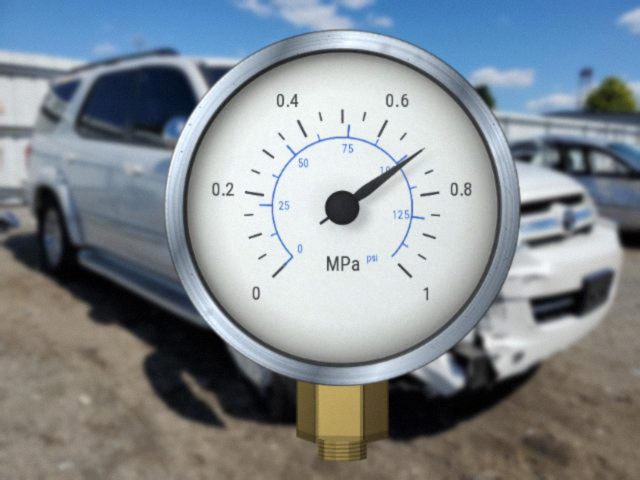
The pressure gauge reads 0.7 MPa
